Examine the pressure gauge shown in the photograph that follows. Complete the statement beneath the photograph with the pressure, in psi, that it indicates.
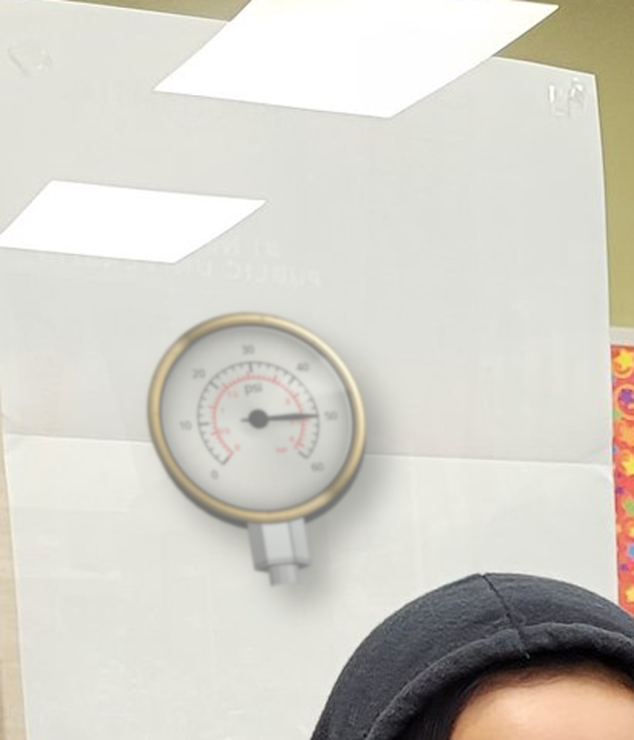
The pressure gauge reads 50 psi
